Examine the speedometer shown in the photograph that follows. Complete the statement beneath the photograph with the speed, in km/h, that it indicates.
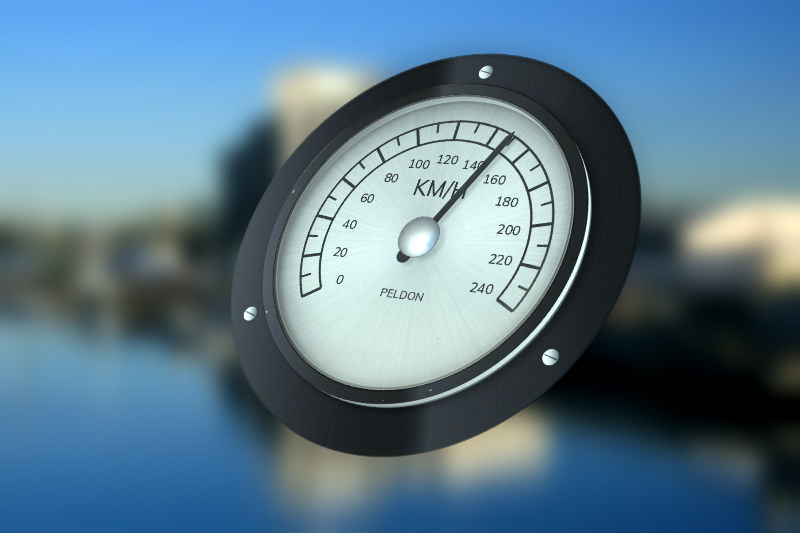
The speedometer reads 150 km/h
